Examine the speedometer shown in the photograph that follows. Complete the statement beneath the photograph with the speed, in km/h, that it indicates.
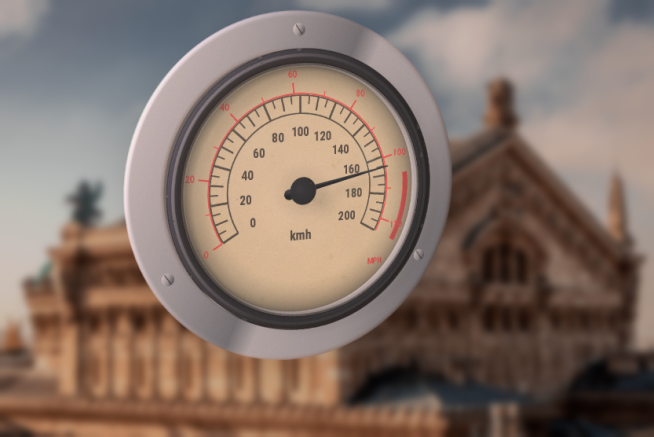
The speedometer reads 165 km/h
